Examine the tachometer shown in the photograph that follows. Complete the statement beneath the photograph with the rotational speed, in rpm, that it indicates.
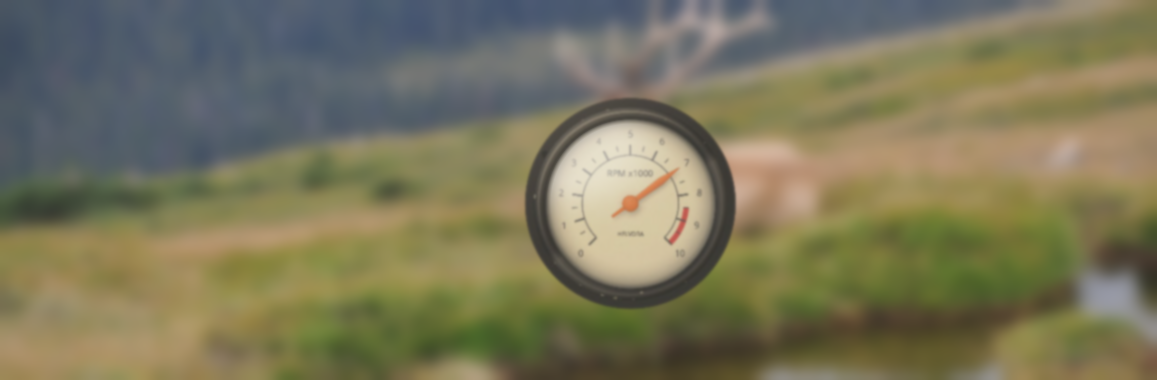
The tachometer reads 7000 rpm
